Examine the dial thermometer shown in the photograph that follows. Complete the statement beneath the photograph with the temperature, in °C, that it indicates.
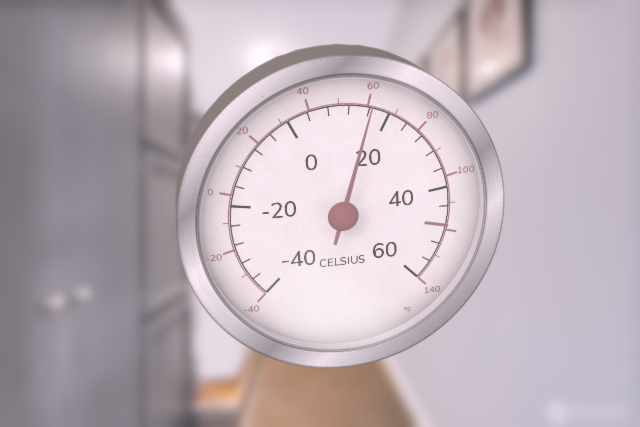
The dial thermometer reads 16 °C
